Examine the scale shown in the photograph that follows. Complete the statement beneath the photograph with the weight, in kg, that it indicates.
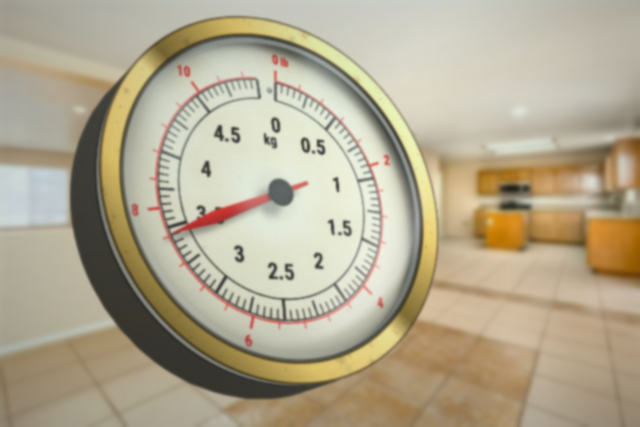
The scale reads 3.45 kg
